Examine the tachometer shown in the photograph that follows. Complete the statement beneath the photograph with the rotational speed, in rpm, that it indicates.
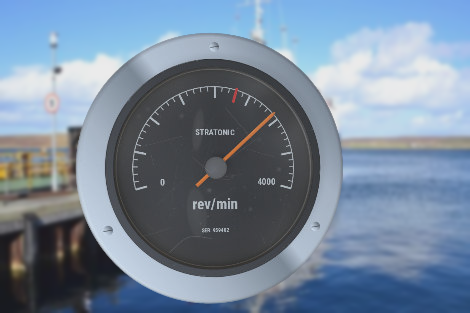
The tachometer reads 2900 rpm
